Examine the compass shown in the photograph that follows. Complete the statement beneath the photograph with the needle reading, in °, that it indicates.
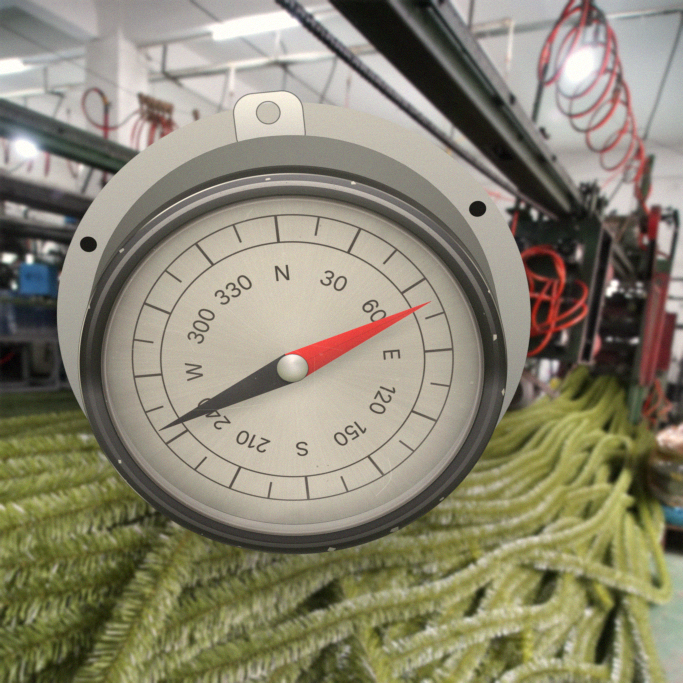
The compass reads 67.5 °
